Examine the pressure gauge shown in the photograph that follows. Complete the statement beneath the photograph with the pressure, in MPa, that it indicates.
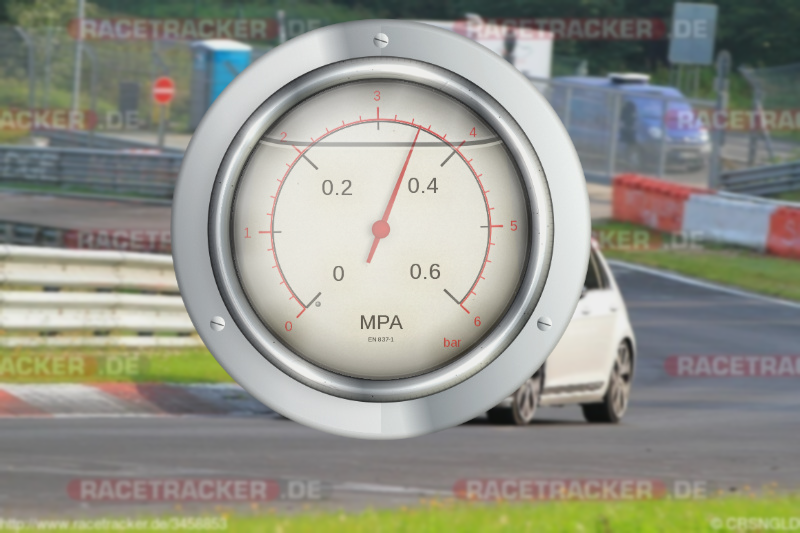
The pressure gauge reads 0.35 MPa
